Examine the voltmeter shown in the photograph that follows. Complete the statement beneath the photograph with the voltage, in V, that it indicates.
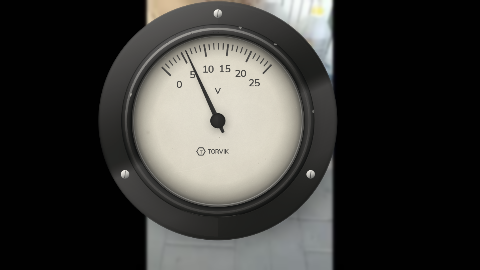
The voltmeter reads 6 V
